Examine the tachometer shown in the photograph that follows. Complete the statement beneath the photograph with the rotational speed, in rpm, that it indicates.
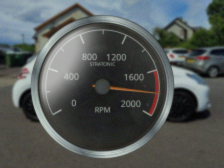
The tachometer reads 1800 rpm
